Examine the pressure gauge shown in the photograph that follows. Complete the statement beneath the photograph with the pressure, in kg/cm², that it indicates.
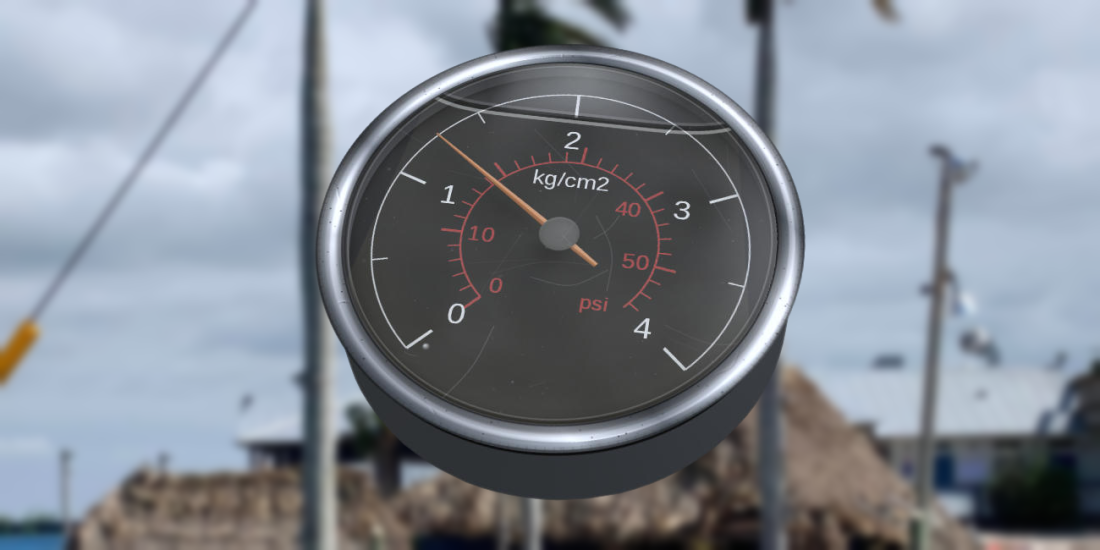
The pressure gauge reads 1.25 kg/cm²
